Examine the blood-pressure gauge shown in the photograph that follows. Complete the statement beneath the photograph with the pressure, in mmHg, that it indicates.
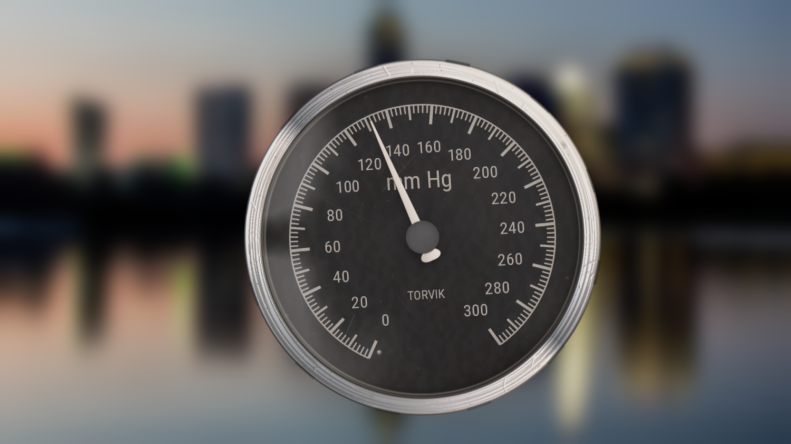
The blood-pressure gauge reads 132 mmHg
